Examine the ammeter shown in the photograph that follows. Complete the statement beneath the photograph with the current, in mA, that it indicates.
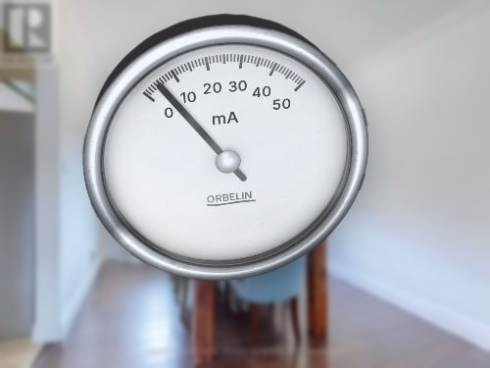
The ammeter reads 5 mA
